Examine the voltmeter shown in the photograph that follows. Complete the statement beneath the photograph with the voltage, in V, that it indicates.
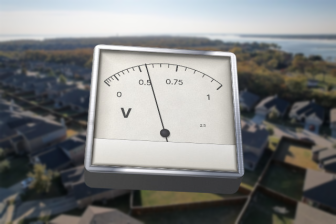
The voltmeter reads 0.55 V
